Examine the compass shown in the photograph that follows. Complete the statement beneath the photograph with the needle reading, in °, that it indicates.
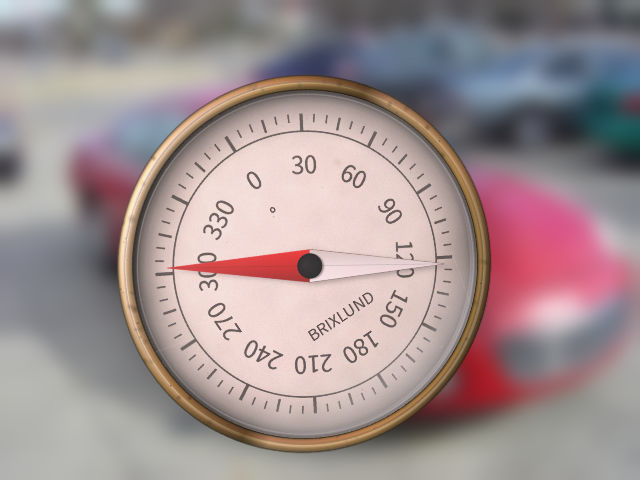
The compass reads 302.5 °
